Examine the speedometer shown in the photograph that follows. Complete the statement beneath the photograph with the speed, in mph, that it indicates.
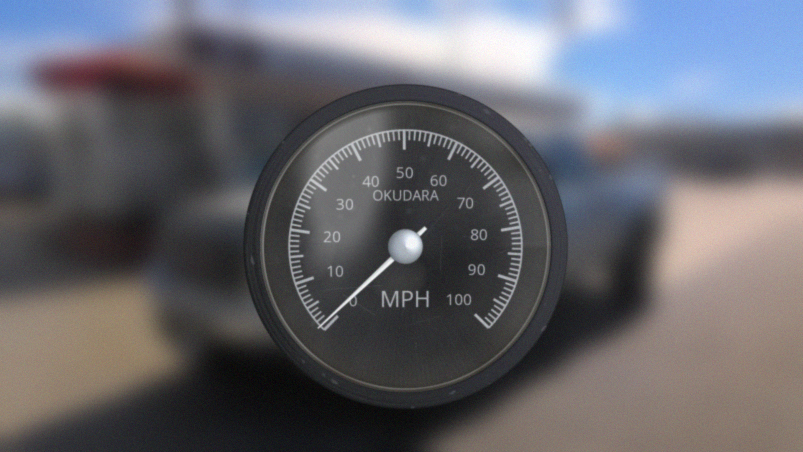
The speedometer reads 1 mph
